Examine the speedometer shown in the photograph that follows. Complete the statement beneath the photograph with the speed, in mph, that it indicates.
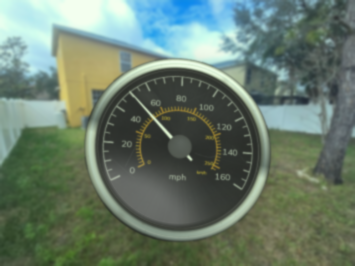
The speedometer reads 50 mph
